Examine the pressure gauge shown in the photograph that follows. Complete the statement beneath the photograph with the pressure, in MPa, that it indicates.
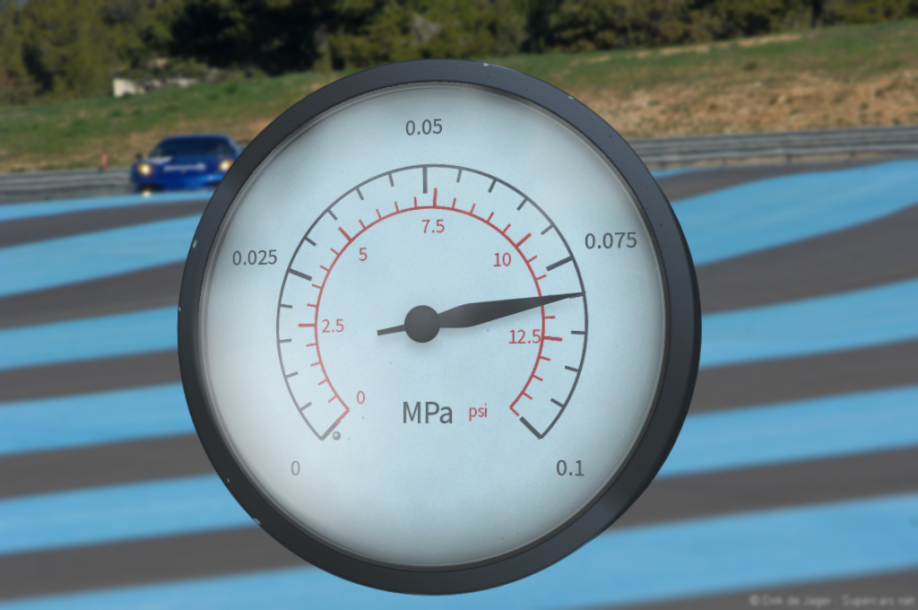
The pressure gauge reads 0.08 MPa
